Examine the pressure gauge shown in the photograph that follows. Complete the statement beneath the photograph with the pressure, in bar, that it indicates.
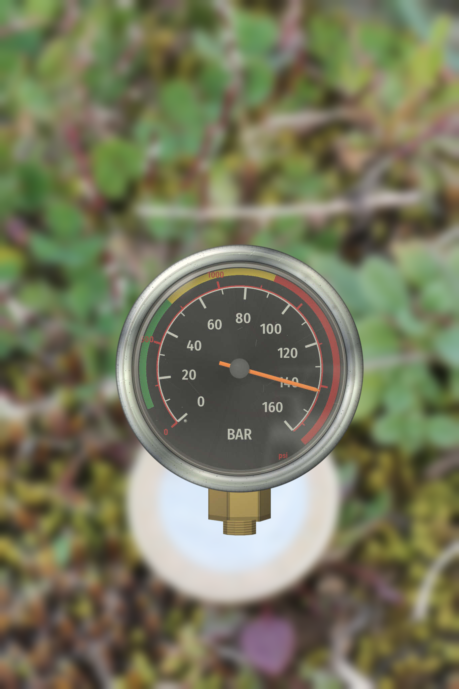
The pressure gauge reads 140 bar
